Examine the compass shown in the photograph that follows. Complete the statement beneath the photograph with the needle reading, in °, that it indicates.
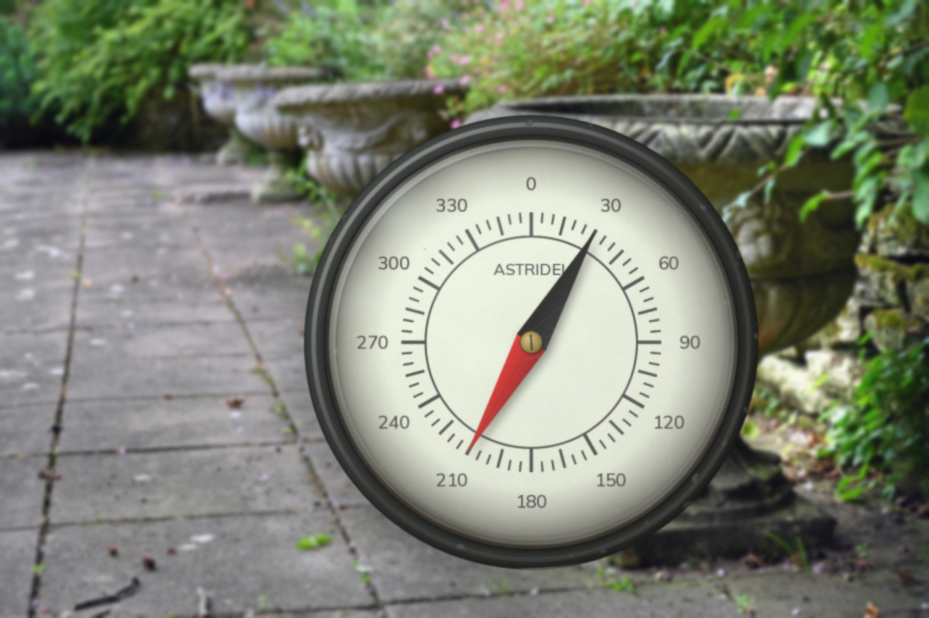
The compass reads 210 °
